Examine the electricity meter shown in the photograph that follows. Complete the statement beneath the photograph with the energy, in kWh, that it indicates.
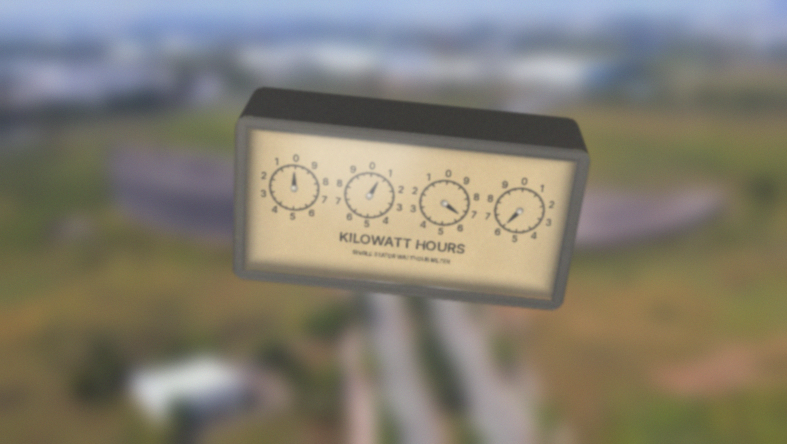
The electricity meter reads 66 kWh
